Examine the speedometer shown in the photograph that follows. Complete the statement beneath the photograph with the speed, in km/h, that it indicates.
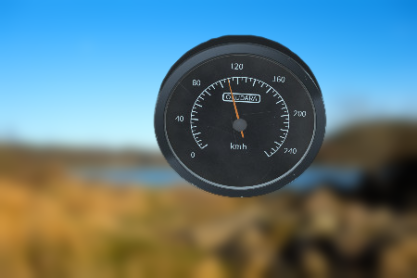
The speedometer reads 110 km/h
